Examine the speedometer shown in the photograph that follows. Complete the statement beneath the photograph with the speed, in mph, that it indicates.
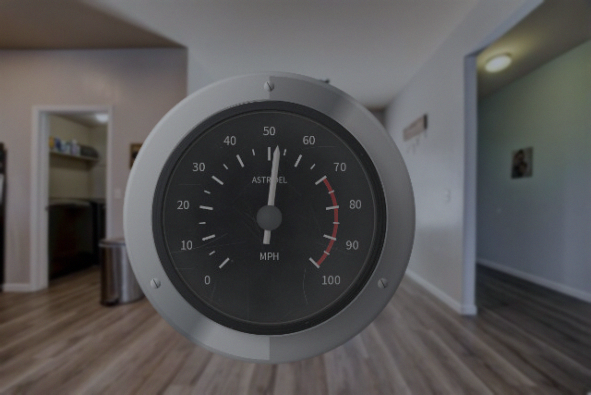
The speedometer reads 52.5 mph
